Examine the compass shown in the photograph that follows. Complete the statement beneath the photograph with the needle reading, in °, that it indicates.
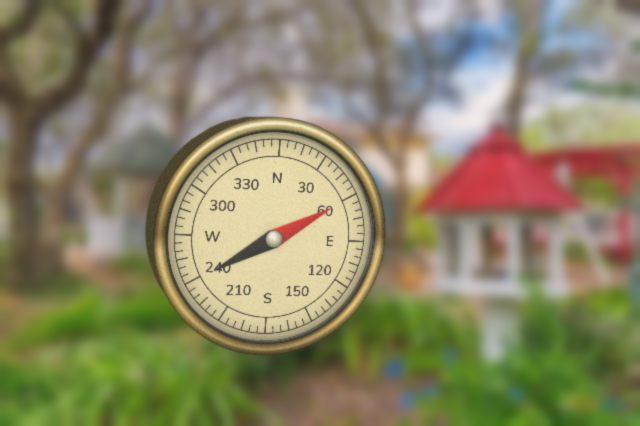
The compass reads 60 °
